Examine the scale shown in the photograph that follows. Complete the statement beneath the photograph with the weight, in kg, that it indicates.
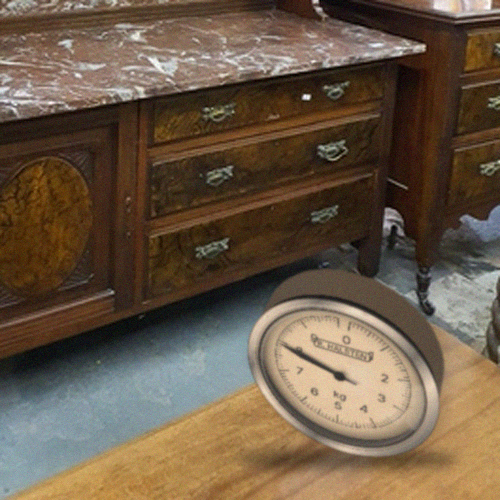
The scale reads 8 kg
